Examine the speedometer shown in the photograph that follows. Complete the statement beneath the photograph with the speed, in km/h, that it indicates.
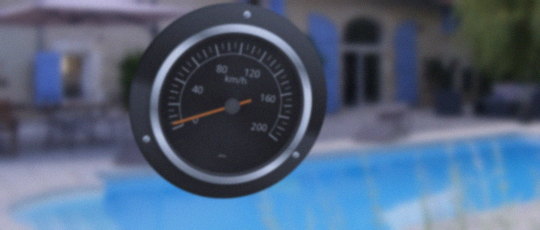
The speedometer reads 5 km/h
